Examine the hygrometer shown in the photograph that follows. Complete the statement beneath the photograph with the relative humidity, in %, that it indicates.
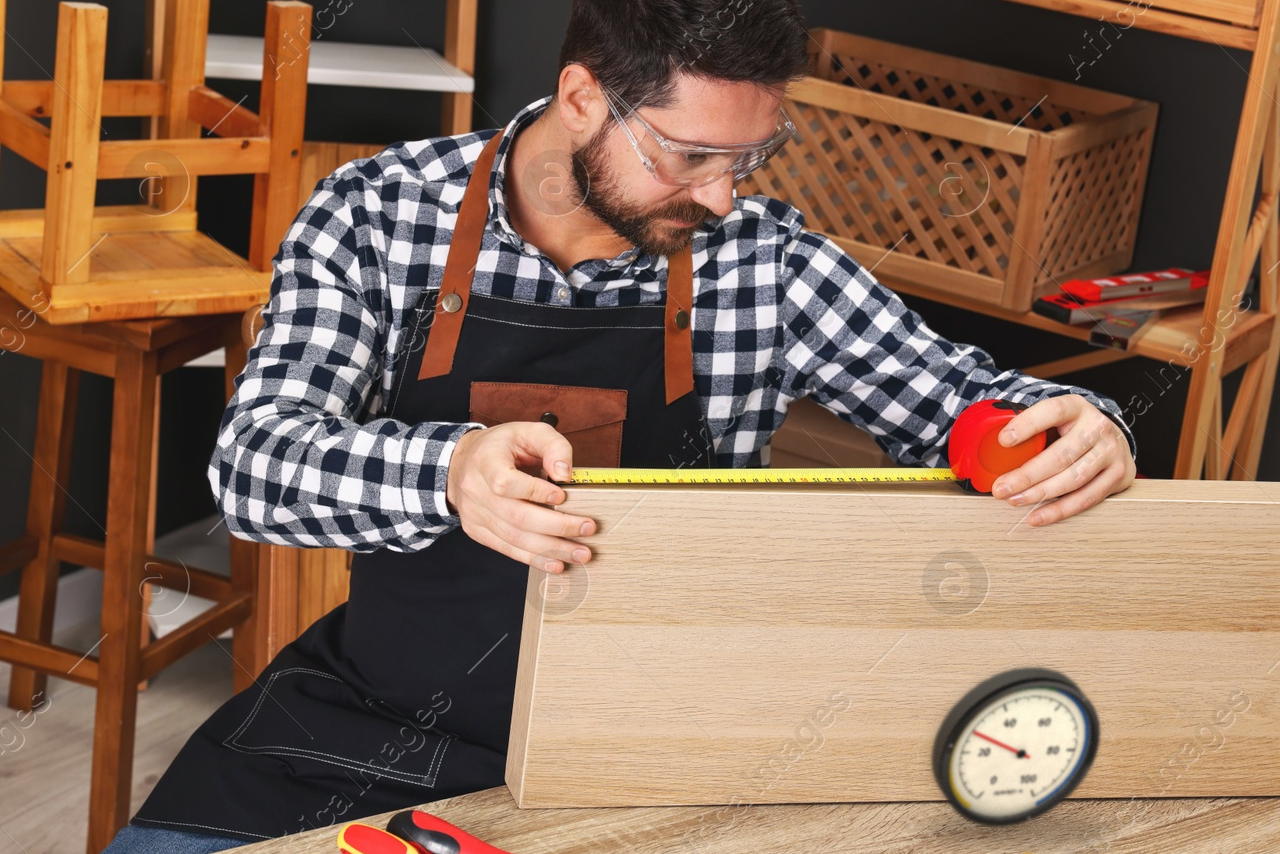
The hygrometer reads 28 %
